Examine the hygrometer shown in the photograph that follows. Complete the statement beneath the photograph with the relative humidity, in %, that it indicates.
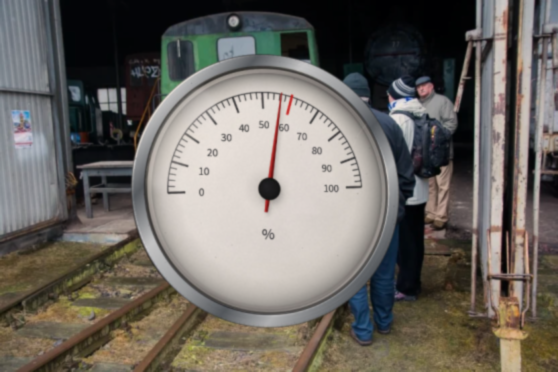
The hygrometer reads 56 %
